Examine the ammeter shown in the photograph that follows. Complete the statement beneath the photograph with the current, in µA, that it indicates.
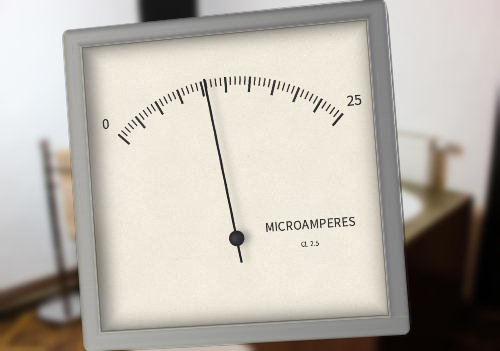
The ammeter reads 10.5 µA
